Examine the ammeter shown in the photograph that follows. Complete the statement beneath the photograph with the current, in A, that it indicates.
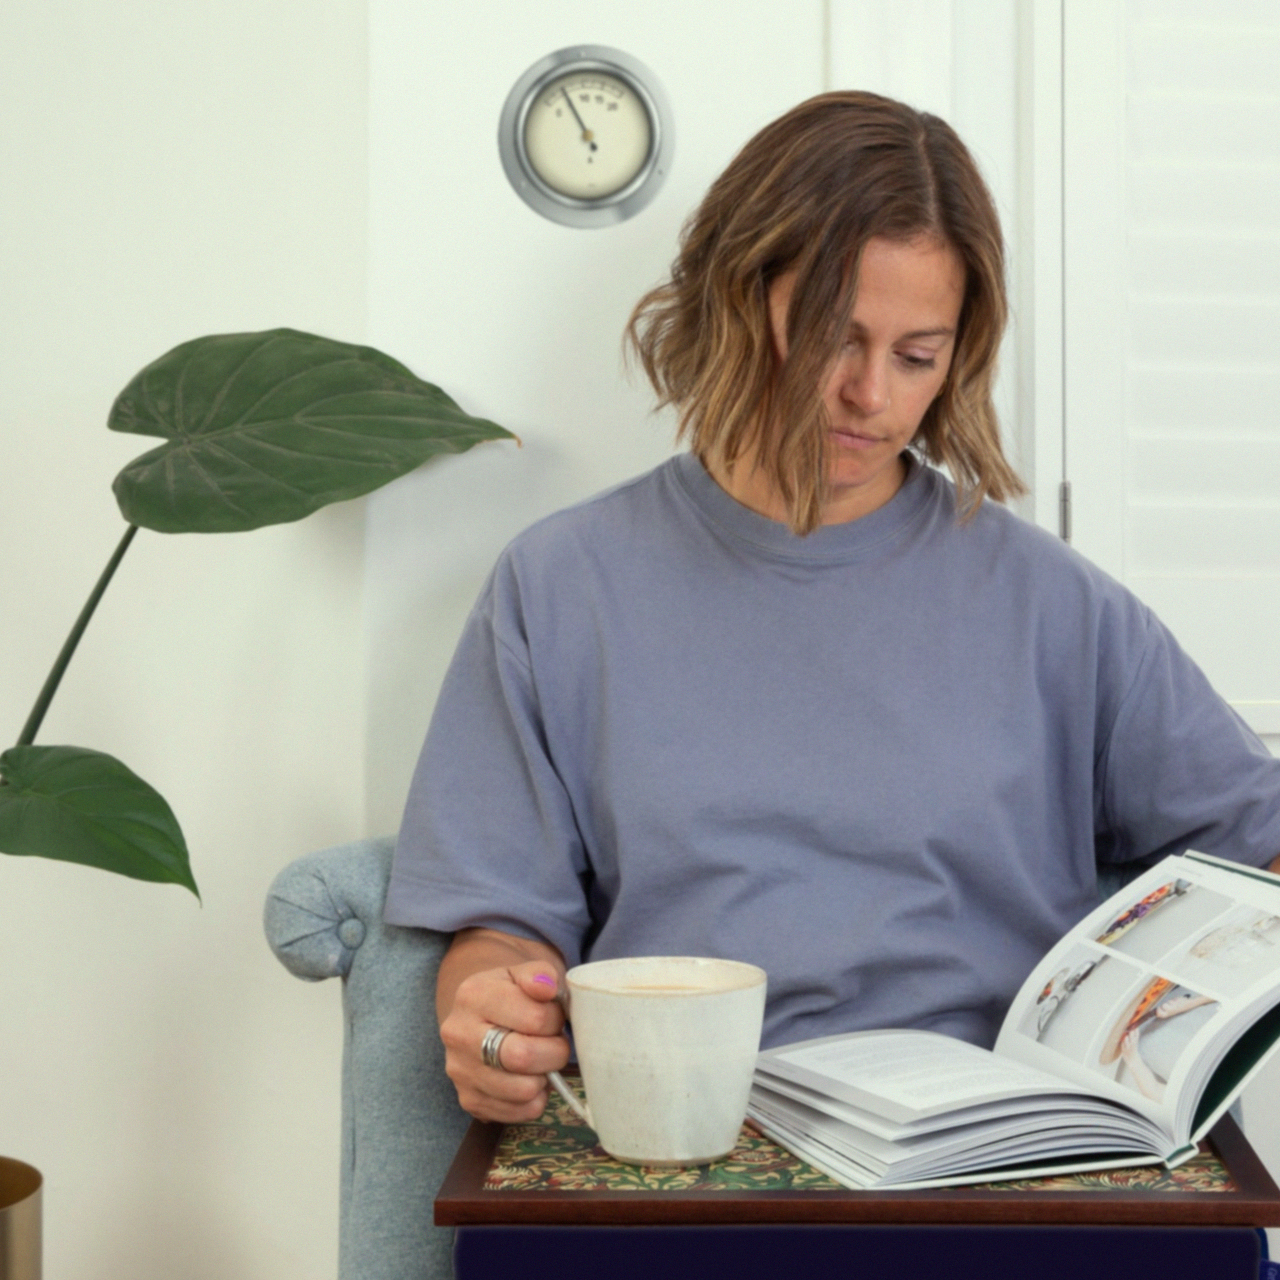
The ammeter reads 5 A
